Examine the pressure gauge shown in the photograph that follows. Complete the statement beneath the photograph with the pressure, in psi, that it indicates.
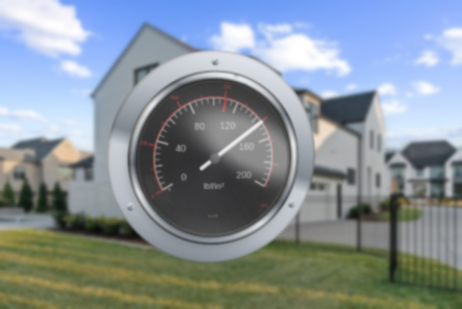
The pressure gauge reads 145 psi
